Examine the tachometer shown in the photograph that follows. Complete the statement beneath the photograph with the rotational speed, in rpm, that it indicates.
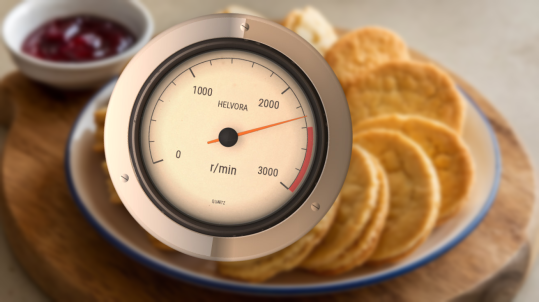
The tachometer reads 2300 rpm
